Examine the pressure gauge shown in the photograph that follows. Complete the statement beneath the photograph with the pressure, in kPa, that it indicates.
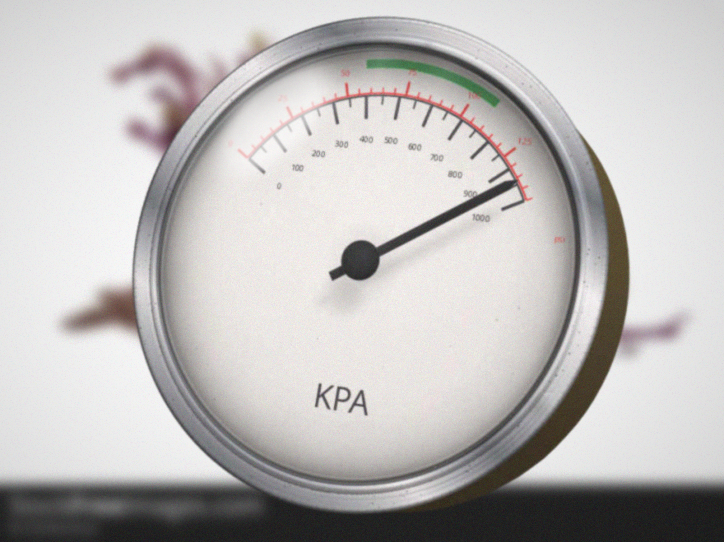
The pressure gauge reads 950 kPa
